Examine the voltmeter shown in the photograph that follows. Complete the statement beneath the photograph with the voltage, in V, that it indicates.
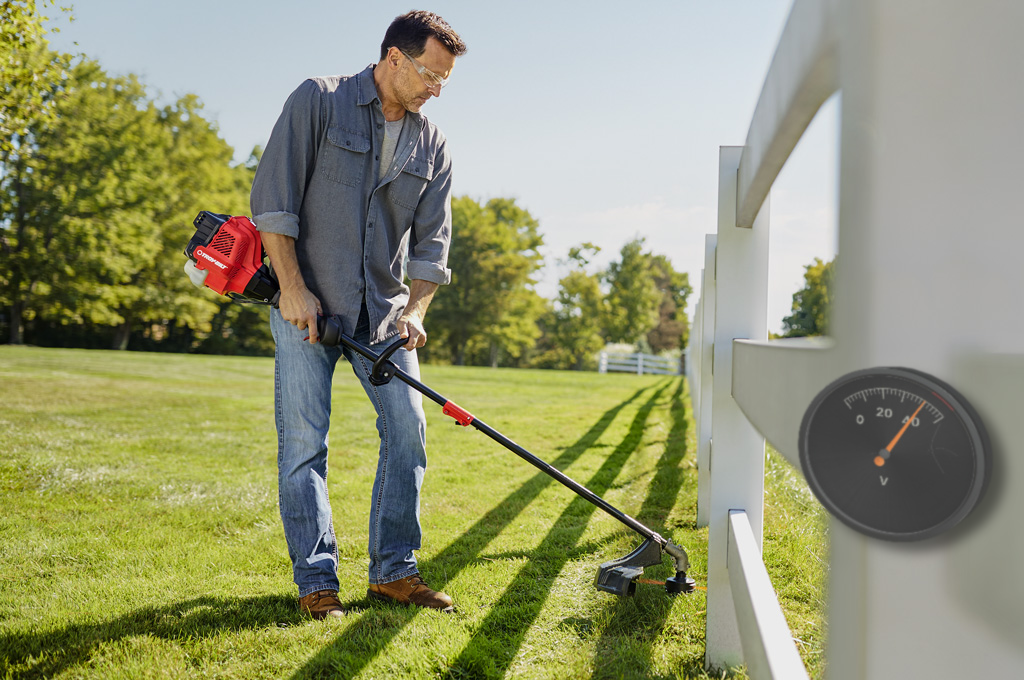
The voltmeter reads 40 V
